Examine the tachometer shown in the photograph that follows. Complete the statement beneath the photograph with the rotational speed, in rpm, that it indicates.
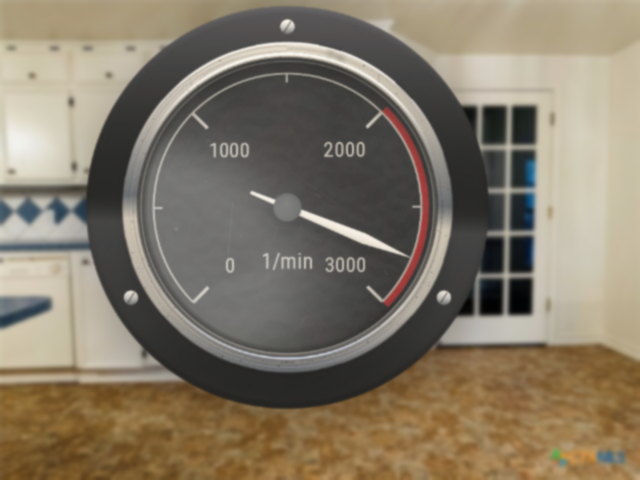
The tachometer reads 2750 rpm
